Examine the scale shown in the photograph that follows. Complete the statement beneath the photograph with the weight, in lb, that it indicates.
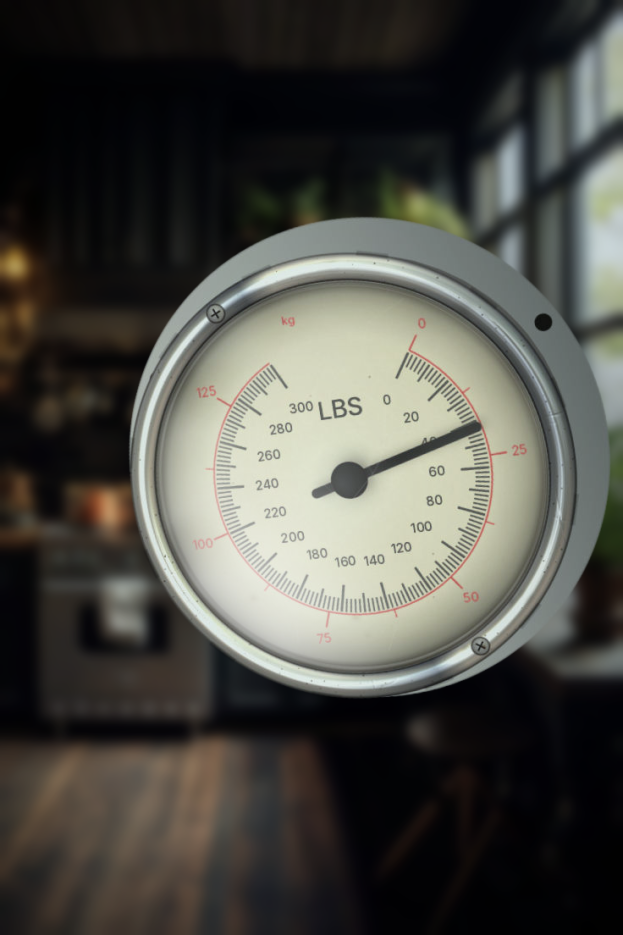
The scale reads 42 lb
